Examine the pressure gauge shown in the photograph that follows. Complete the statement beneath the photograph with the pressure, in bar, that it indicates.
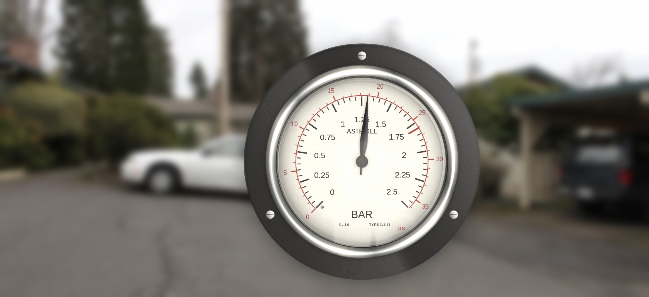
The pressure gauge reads 1.3 bar
